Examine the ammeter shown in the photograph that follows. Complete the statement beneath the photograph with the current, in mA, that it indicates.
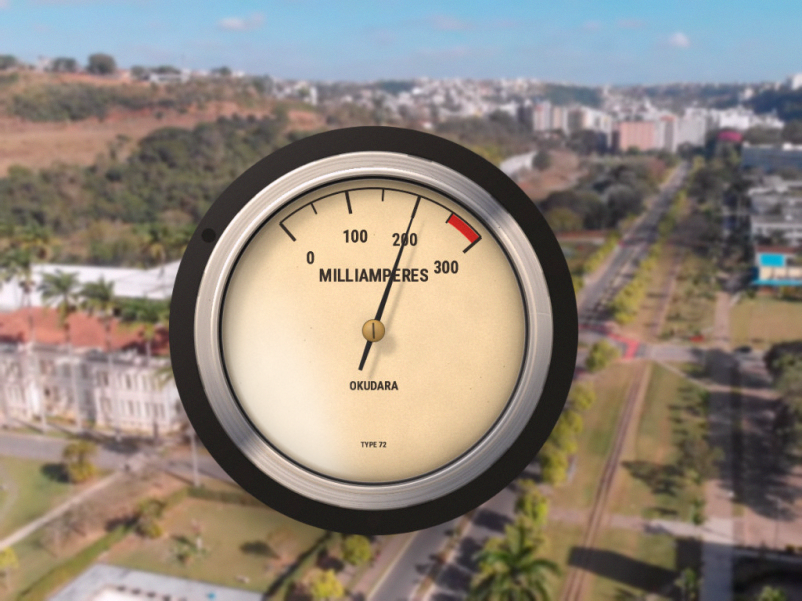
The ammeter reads 200 mA
